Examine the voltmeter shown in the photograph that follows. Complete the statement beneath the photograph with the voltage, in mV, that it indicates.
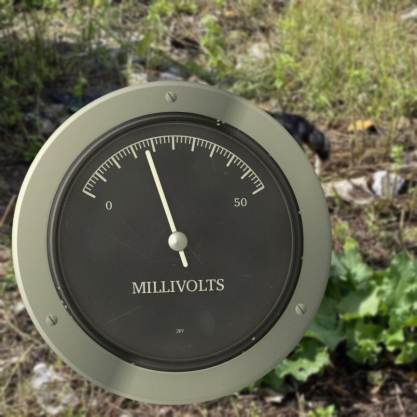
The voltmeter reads 18 mV
